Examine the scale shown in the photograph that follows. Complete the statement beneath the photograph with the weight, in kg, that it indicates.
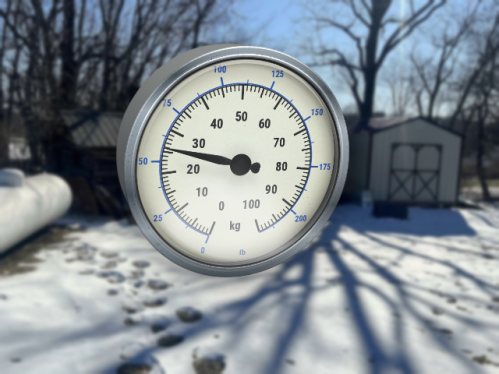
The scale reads 26 kg
